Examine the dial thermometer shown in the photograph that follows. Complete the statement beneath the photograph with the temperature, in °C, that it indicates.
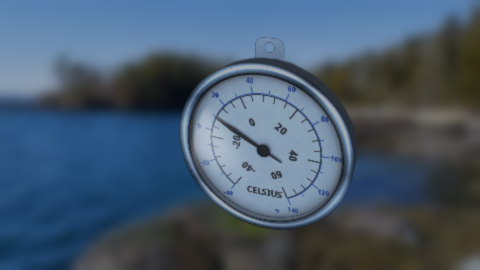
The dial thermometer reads -12 °C
